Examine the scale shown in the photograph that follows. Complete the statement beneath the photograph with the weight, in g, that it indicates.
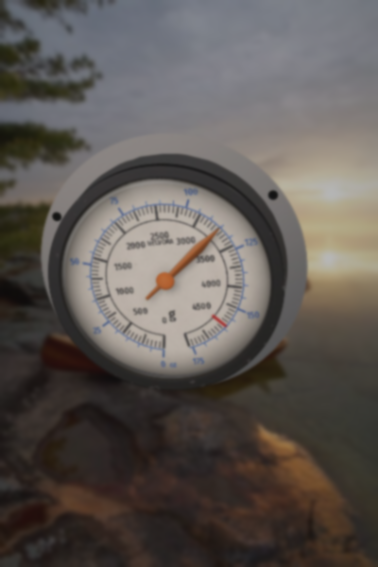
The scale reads 3250 g
